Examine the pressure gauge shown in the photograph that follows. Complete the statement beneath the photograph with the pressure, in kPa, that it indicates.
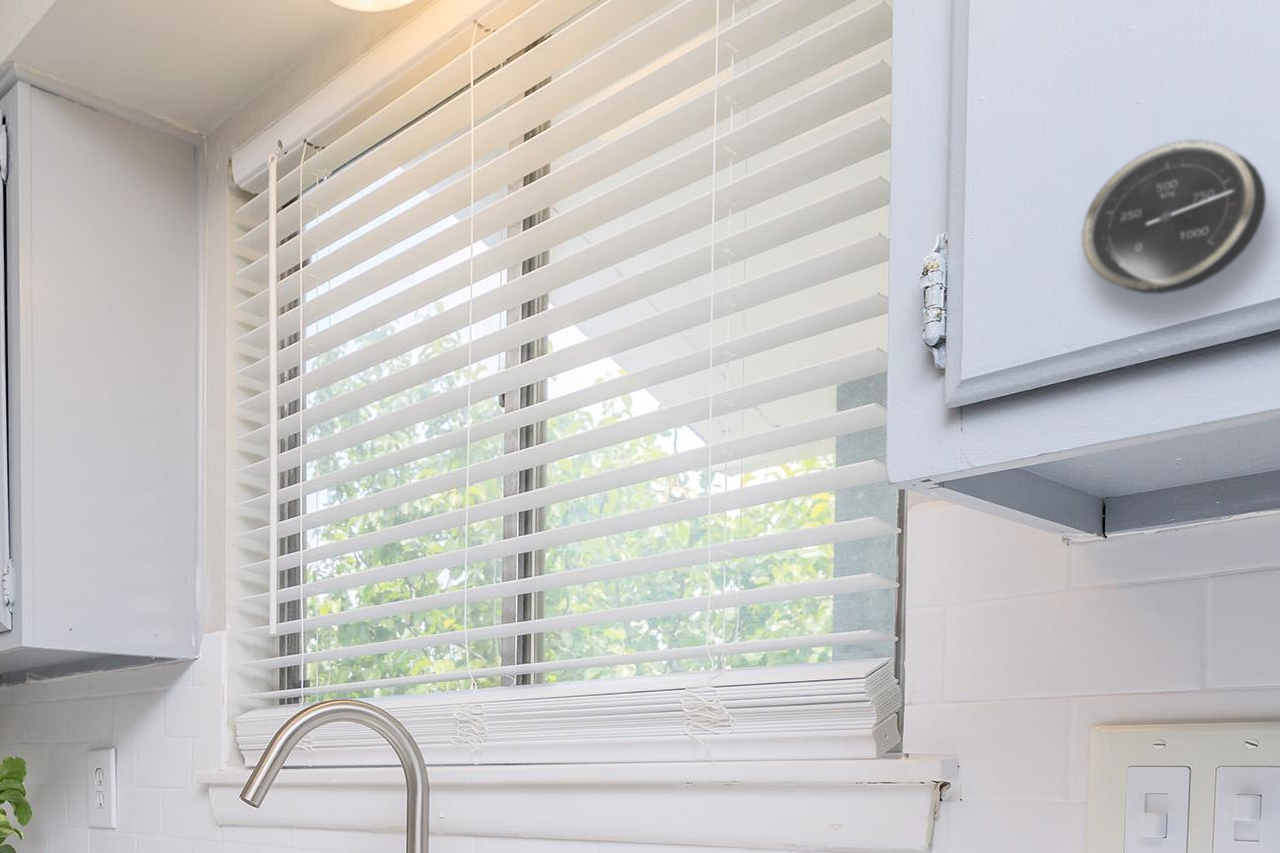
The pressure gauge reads 800 kPa
